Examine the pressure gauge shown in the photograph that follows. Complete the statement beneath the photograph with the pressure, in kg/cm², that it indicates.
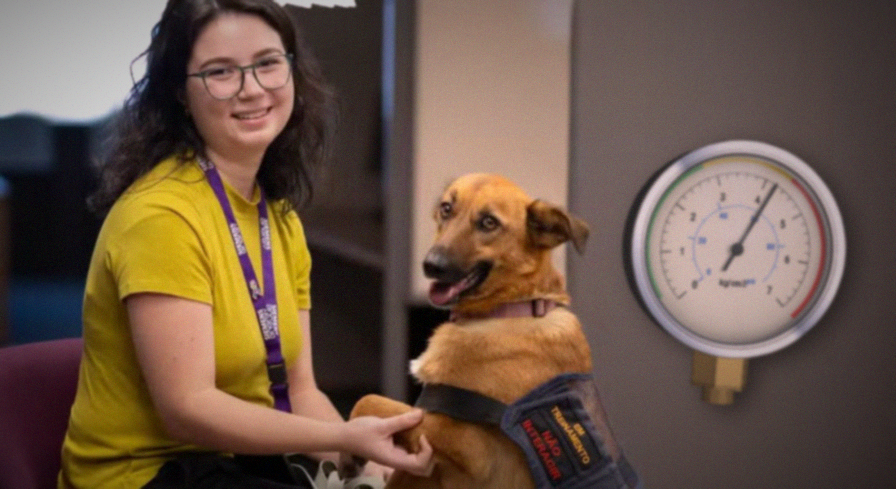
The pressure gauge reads 4.2 kg/cm²
